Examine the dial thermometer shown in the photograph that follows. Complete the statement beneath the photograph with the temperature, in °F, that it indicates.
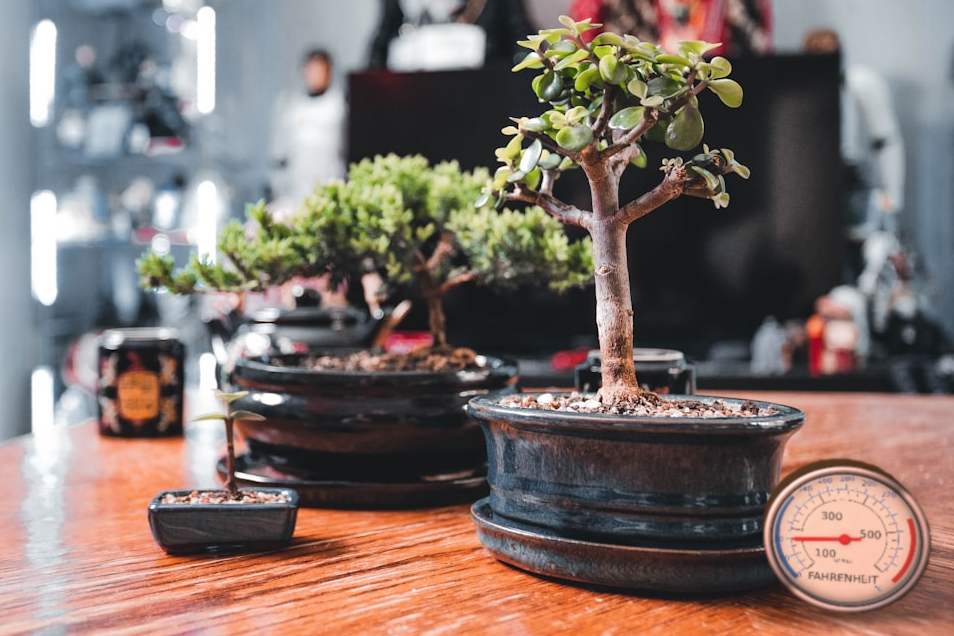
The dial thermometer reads 180 °F
